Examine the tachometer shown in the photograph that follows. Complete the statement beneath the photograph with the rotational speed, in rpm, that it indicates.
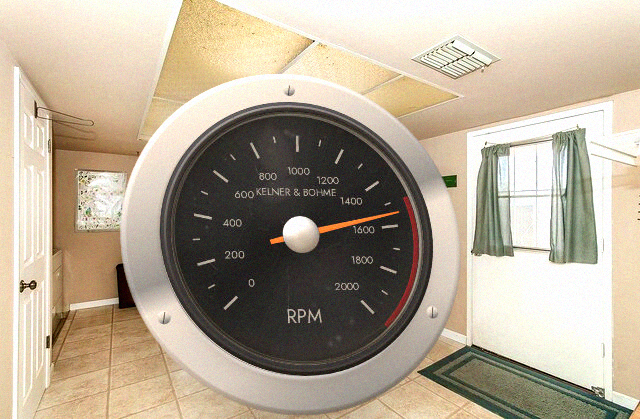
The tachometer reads 1550 rpm
